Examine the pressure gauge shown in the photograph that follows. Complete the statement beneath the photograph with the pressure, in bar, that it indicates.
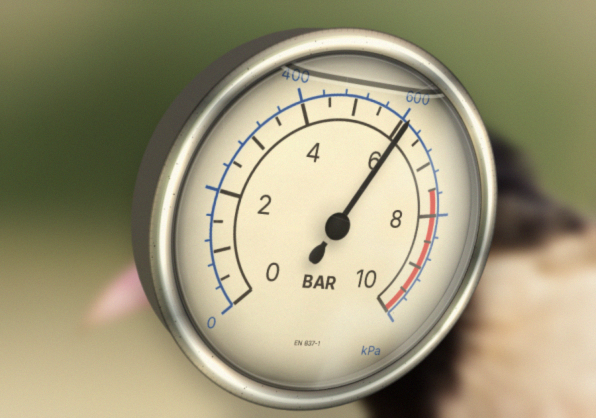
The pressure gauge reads 6 bar
